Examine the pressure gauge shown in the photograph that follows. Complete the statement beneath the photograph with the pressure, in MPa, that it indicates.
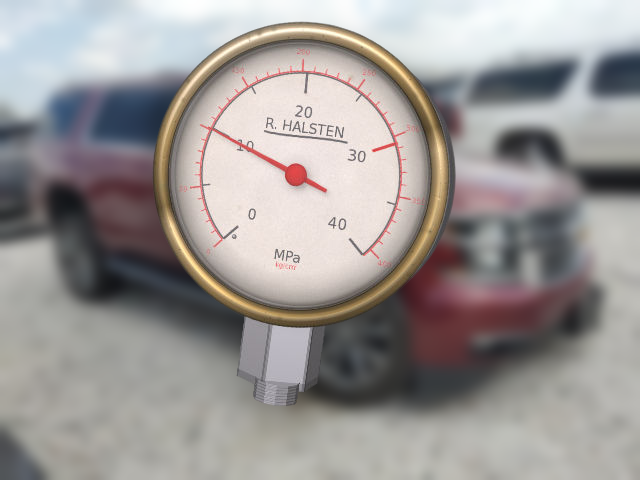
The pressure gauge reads 10 MPa
